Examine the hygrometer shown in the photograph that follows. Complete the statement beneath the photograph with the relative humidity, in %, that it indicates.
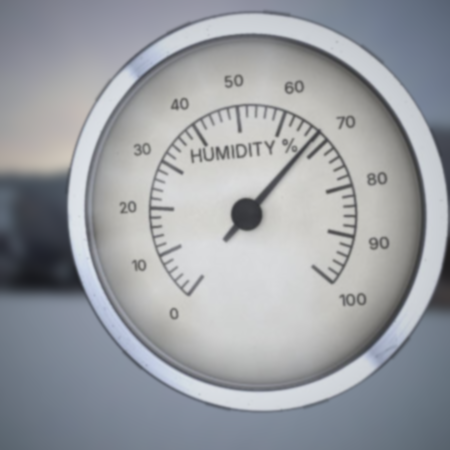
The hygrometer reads 68 %
